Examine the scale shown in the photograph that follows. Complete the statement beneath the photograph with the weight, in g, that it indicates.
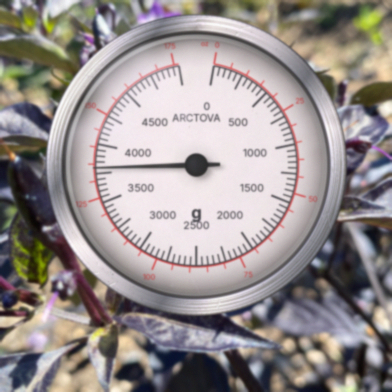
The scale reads 3800 g
